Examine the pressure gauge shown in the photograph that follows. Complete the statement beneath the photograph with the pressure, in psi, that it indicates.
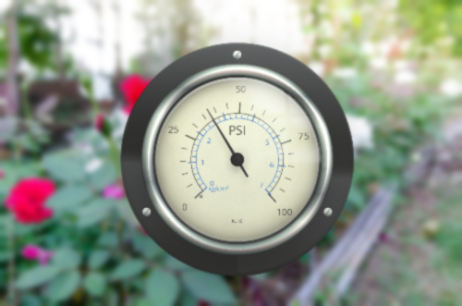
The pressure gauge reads 37.5 psi
